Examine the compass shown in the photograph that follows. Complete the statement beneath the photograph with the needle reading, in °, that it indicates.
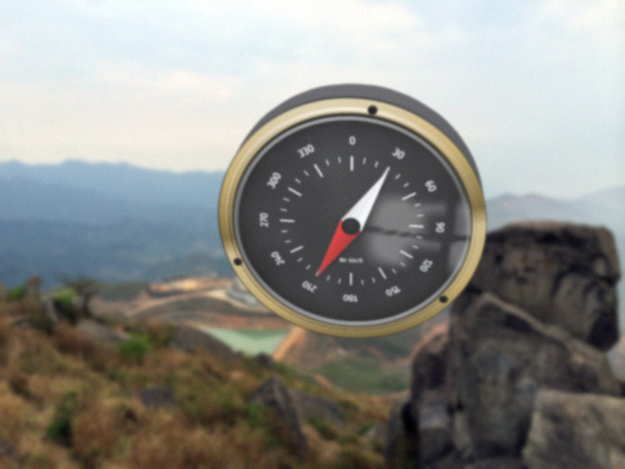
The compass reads 210 °
